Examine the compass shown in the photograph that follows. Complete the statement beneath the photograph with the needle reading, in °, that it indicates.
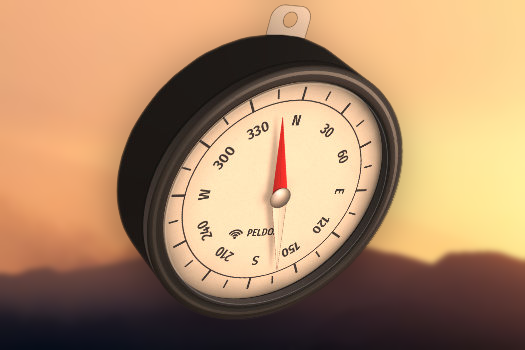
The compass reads 345 °
